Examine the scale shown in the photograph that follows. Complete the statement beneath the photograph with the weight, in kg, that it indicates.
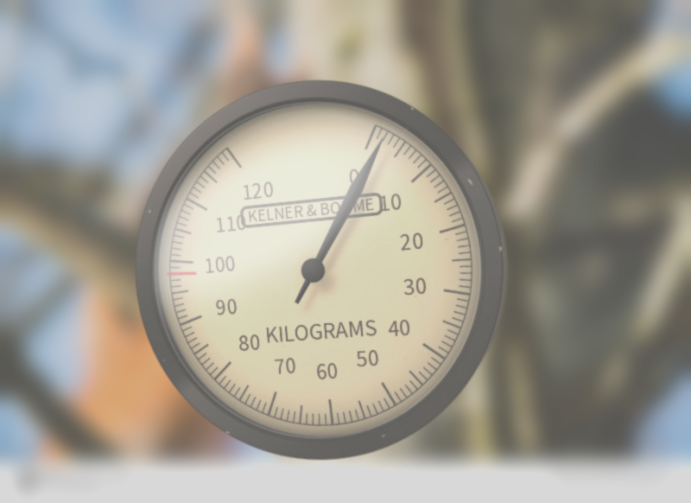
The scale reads 2 kg
